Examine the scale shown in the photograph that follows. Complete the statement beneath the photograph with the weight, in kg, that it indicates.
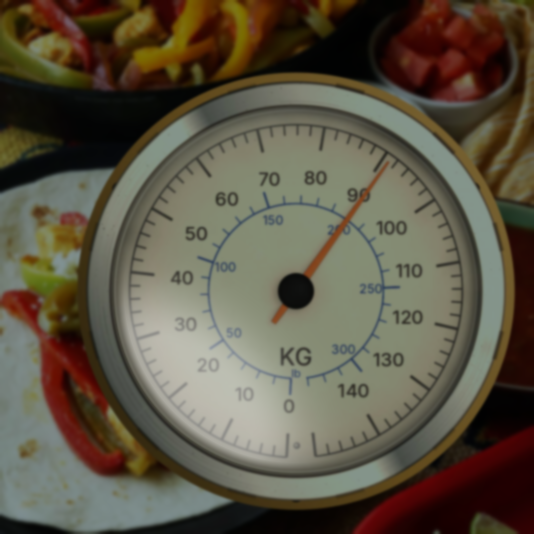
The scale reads 91 kg
